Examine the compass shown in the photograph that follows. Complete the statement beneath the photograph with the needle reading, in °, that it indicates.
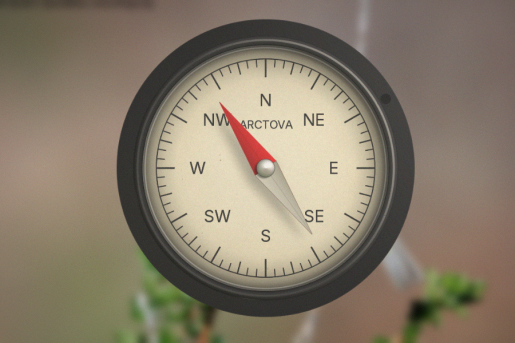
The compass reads 325 °
